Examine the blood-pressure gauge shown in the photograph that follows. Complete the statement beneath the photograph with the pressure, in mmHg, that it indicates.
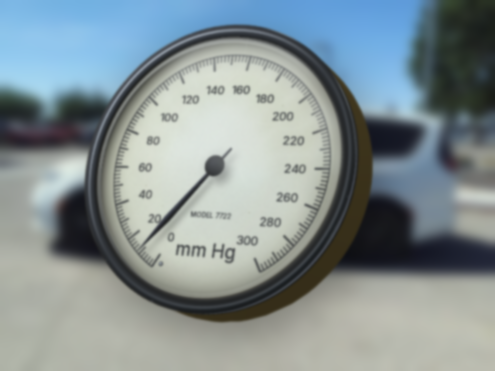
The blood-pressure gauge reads 10 mmHg
